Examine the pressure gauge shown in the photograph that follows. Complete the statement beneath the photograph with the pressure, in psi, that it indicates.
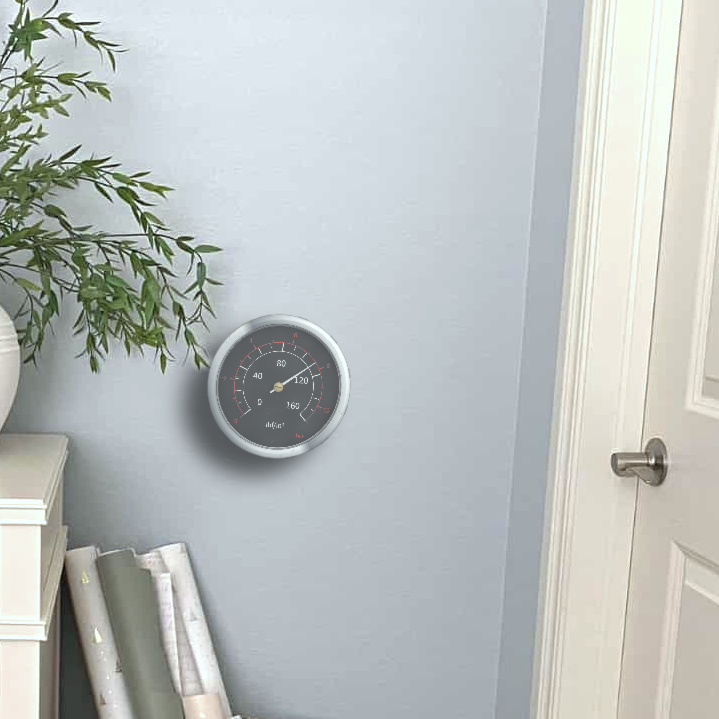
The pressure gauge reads 110 psi
